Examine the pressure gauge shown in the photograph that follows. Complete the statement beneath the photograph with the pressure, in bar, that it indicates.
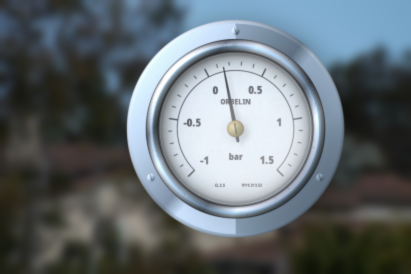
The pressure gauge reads 0.15 bar
